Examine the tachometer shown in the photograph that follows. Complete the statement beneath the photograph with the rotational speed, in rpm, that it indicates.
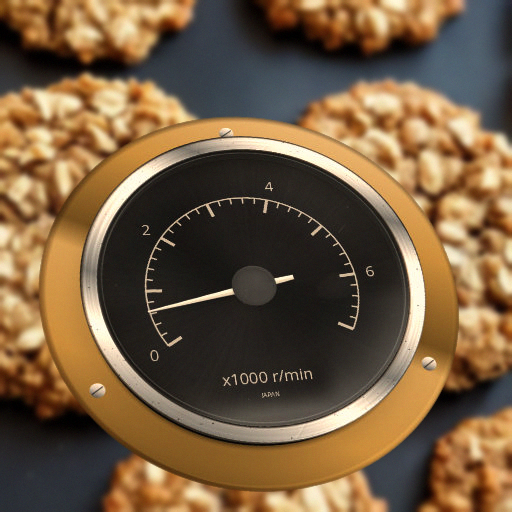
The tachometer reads 600 rpm
